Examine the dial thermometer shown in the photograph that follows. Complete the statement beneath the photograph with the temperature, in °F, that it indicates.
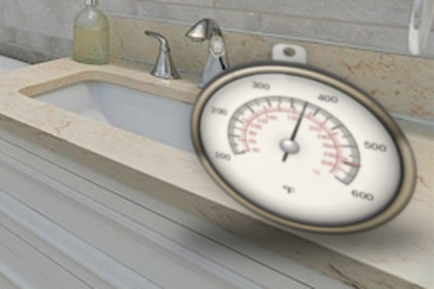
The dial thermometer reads 375 °F
